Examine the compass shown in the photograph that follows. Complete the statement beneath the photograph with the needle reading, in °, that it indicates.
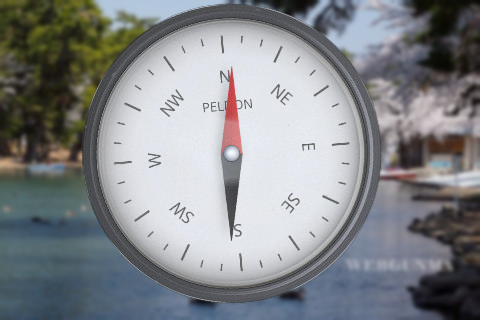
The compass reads 5 °
